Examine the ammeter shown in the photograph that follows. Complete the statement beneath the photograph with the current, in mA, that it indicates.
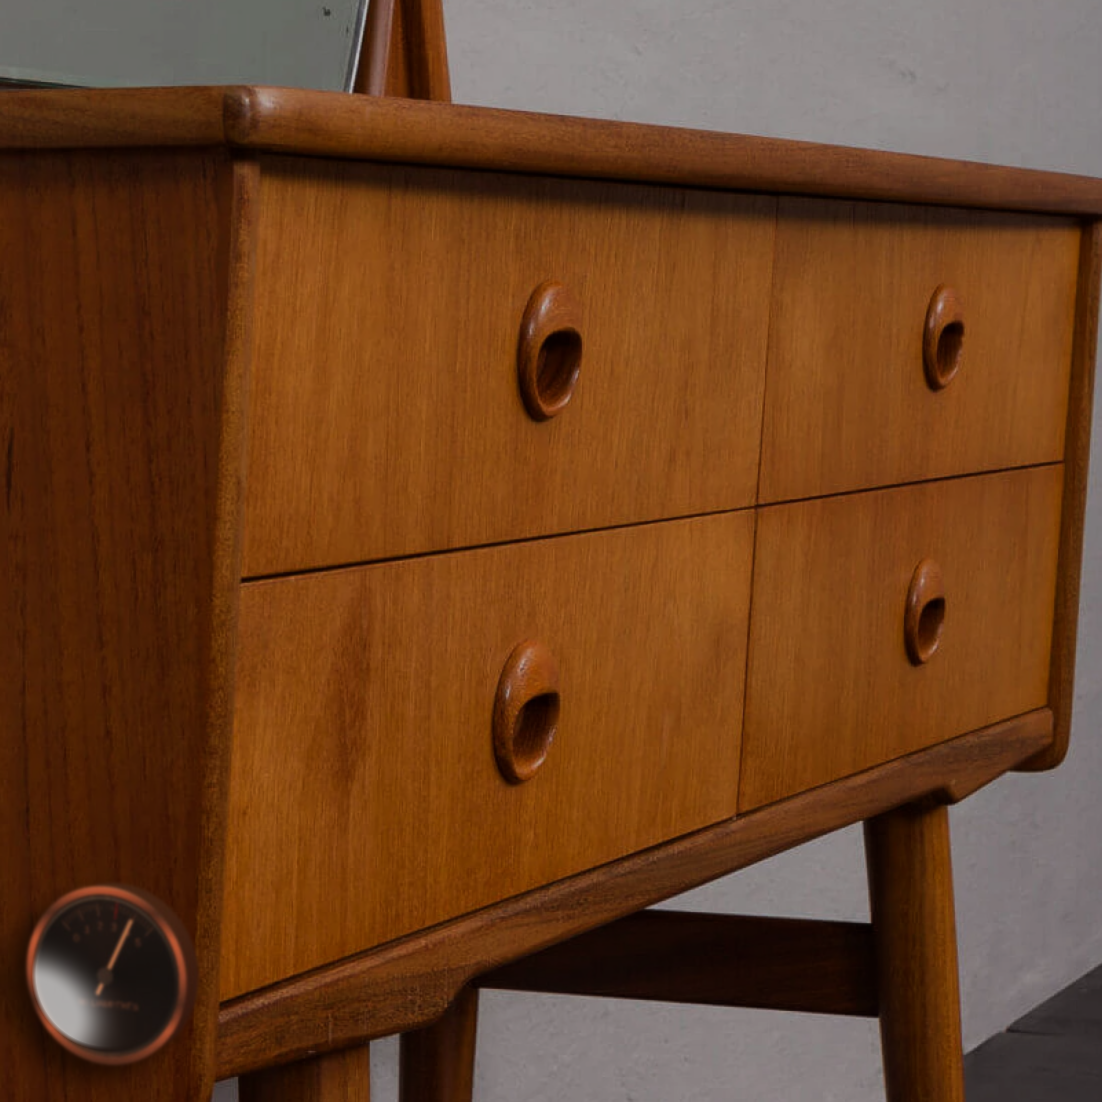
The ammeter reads 4 mA
